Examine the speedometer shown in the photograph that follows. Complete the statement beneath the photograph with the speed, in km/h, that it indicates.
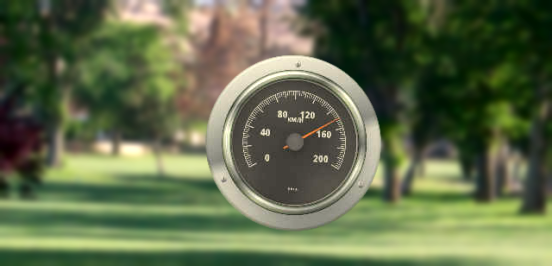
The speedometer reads 150 km/h
